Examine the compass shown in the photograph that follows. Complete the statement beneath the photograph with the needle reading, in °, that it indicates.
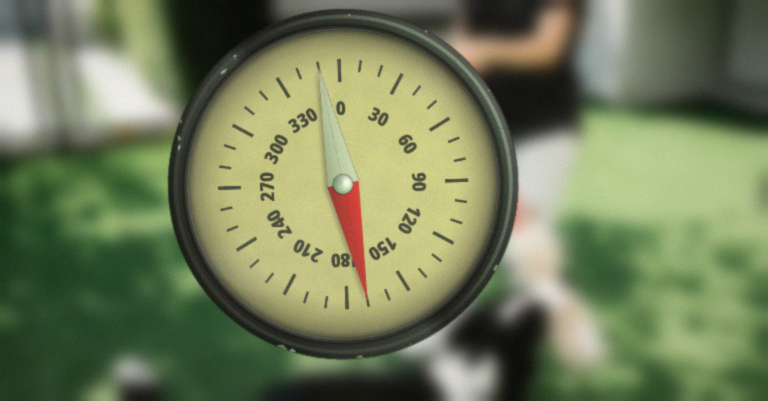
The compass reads 170 °
